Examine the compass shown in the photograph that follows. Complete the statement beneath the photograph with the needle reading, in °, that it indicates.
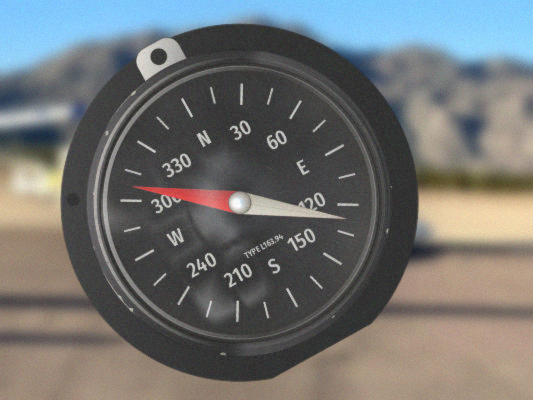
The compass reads 307.5 °
